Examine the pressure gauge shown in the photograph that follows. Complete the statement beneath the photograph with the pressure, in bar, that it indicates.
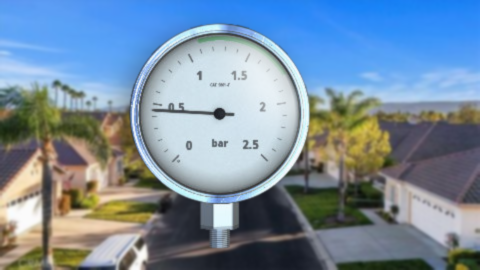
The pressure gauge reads 0.45 bar
